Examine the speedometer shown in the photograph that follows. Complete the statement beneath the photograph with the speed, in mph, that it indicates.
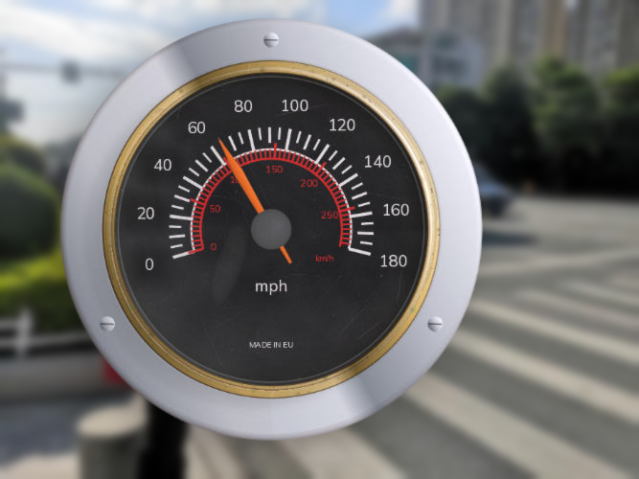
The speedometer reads 65 mph
